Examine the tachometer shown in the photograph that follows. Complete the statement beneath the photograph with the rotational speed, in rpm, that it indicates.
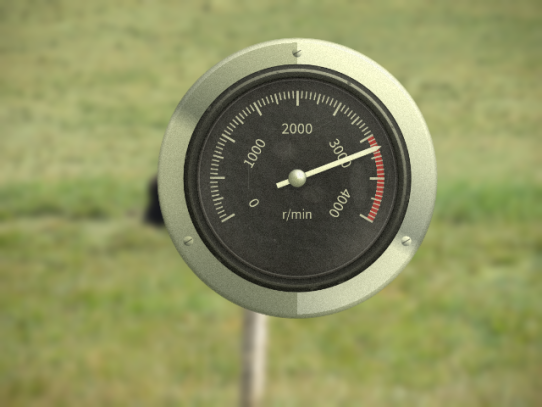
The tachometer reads 3150 rpm
